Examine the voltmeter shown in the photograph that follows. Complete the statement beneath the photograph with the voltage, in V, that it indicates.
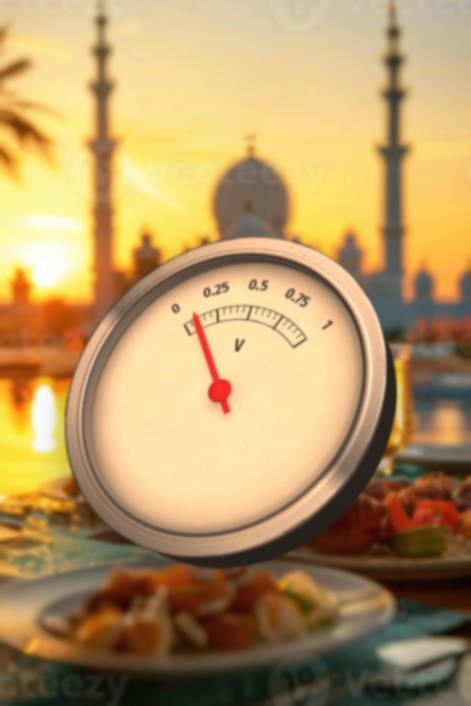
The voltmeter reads 0.1 V
